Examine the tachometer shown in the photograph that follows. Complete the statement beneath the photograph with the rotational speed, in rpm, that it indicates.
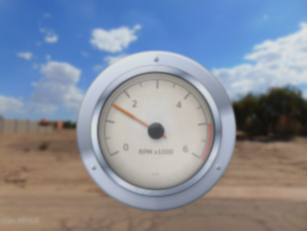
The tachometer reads 1500 rpm
